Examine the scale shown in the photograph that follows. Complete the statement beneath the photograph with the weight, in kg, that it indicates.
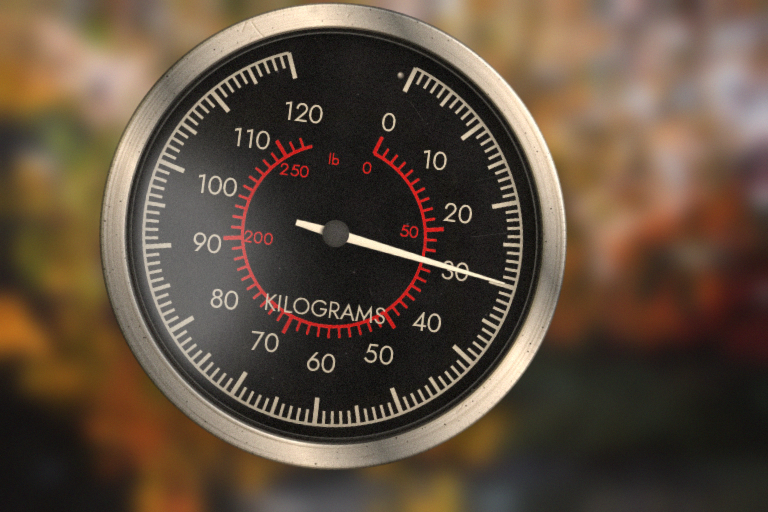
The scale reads 30 kg
